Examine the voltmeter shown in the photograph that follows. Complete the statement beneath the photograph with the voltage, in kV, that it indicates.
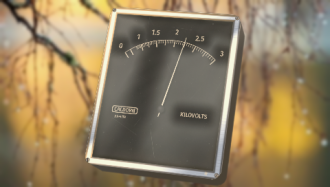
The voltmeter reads 2.25 kV
